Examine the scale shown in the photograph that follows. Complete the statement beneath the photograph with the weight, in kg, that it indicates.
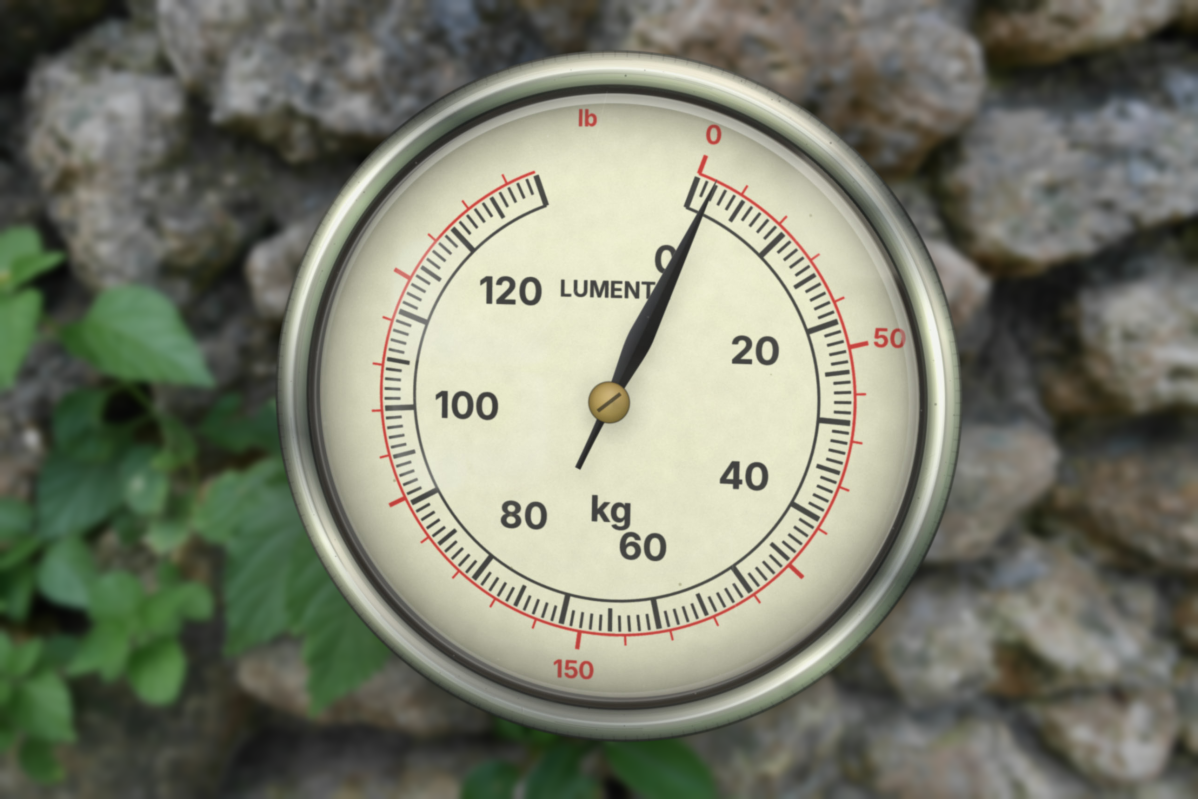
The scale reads 2 kg
